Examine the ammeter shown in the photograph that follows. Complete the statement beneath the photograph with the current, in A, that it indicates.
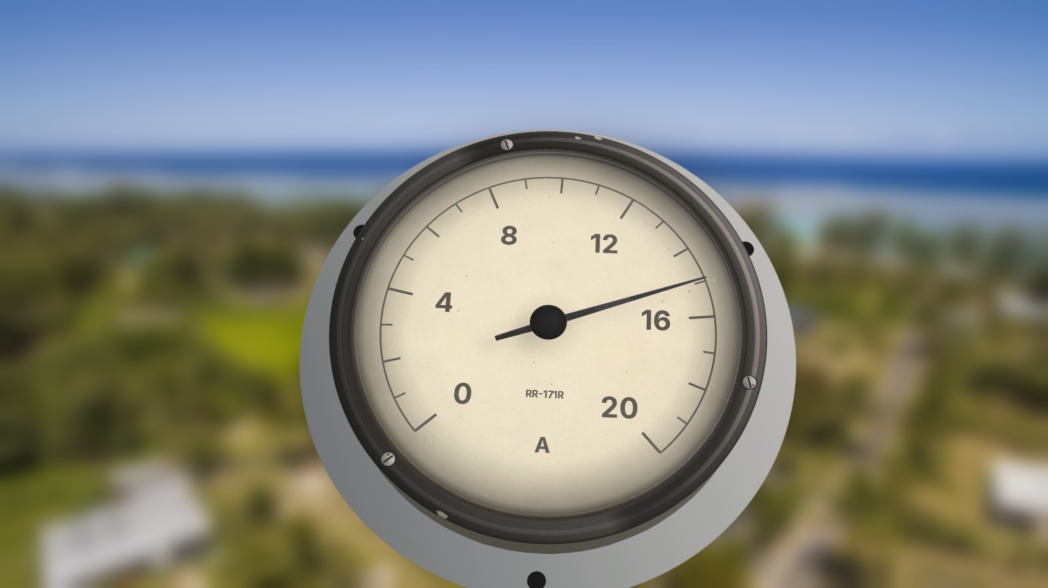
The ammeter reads 15 A
